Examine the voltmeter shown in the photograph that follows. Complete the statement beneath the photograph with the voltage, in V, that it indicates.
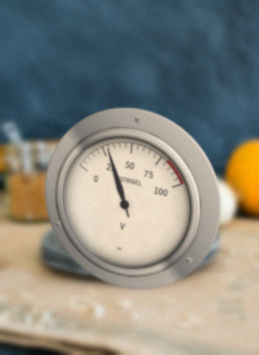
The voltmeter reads 30 V
